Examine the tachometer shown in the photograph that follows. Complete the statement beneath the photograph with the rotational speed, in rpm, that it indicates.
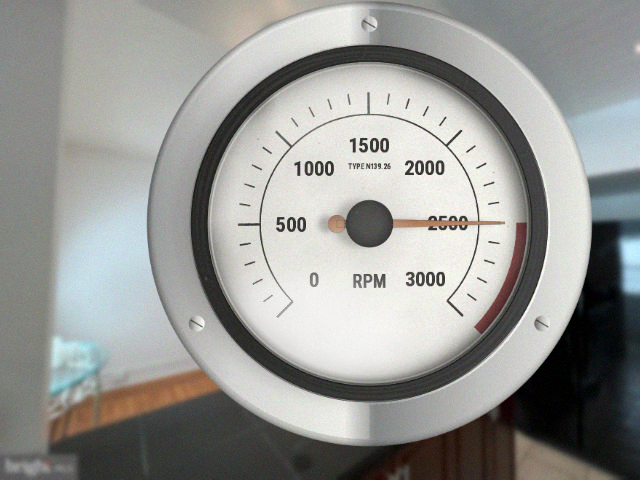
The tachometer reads 2500 rpm
